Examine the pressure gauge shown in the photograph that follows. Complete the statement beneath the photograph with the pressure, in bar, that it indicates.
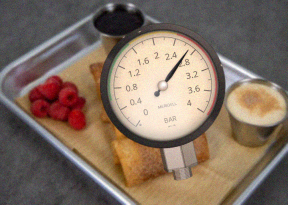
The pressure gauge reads 2.7 bar
